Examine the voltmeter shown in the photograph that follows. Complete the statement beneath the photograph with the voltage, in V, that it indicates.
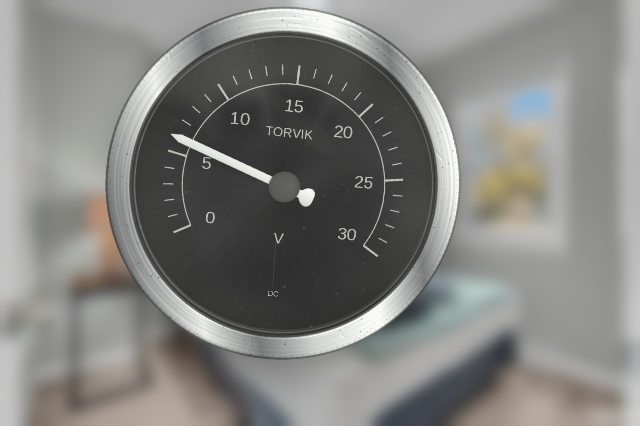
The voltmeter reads 6 V
